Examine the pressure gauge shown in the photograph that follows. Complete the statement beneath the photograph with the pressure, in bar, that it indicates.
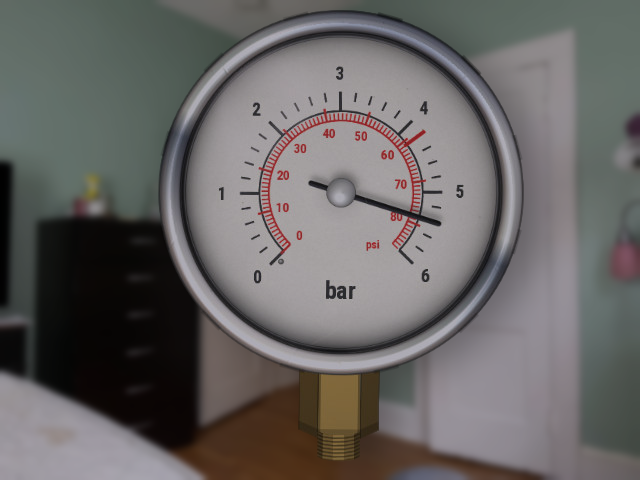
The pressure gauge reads 5.4 bar
